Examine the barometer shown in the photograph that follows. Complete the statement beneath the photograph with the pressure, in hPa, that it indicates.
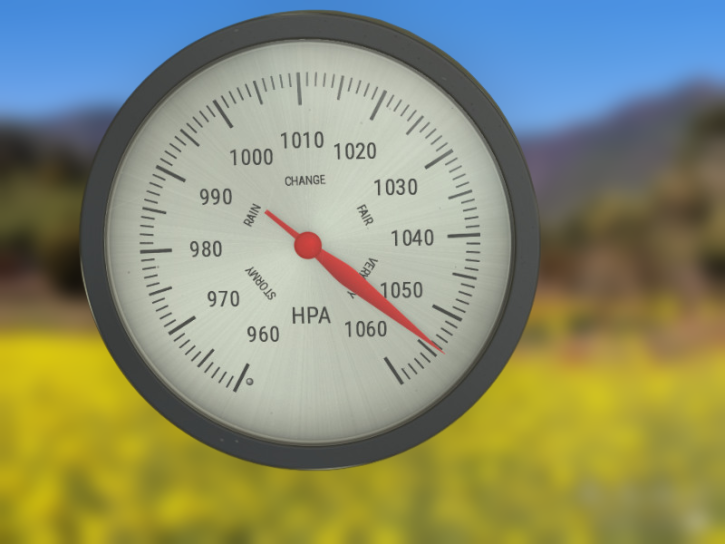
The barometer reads 1054 hPa
